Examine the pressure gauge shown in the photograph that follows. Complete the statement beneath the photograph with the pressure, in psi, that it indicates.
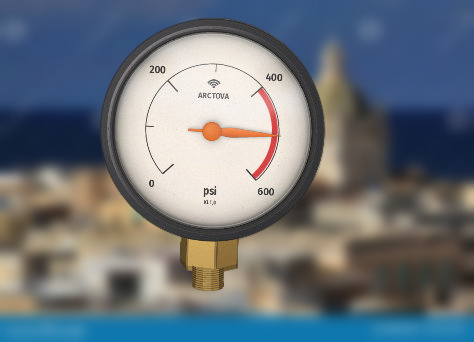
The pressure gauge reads 500 psi
